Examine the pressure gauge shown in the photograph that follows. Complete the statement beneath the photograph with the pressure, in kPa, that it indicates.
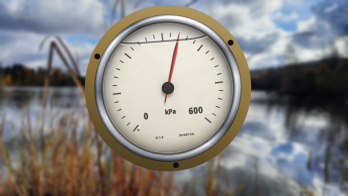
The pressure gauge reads 340 kPa
